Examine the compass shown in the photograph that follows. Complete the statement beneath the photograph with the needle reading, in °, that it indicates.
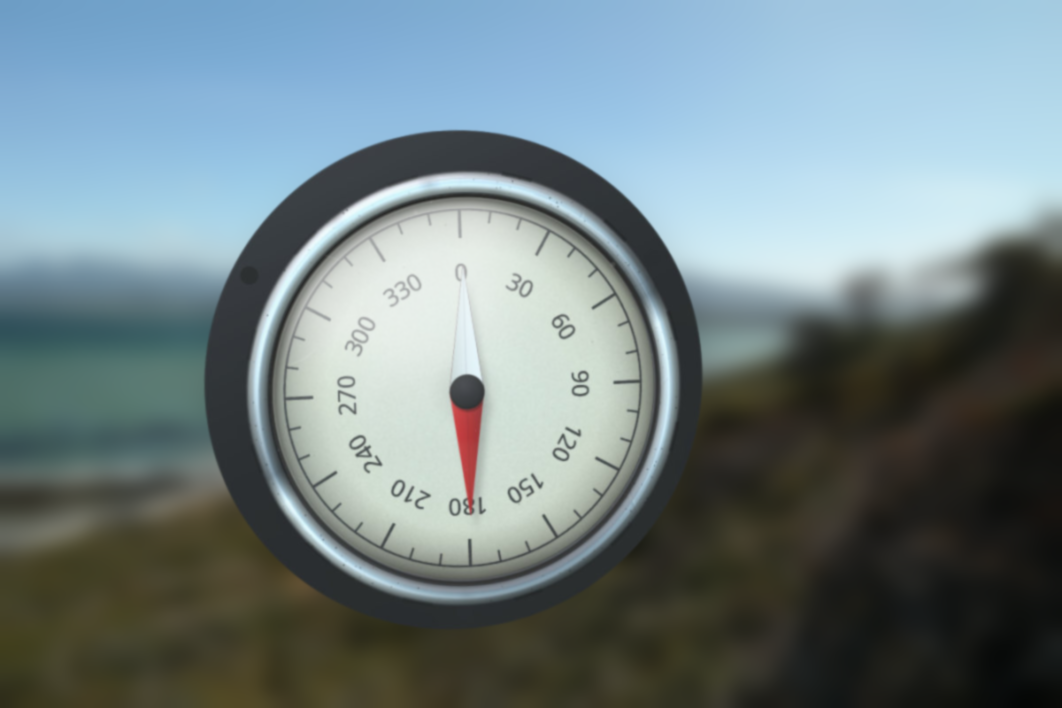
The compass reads 180 °
